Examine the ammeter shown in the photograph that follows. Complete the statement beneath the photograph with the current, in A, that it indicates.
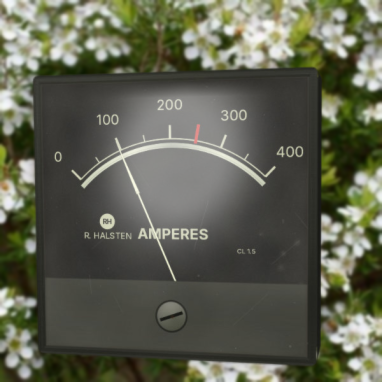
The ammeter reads 100 A
